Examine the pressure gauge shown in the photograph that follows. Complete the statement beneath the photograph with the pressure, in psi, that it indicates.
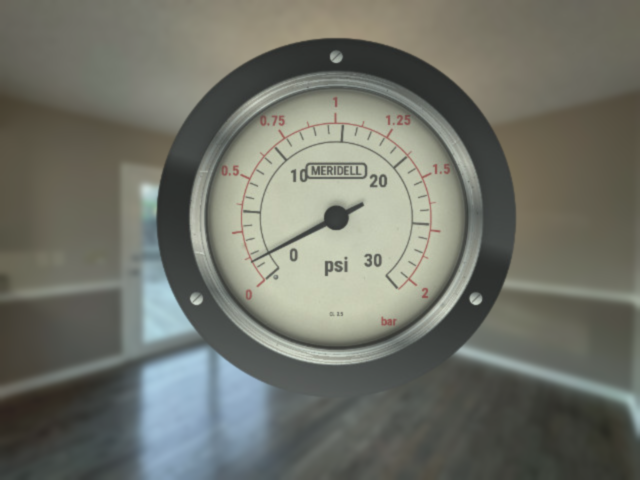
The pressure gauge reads 1.5 psi
